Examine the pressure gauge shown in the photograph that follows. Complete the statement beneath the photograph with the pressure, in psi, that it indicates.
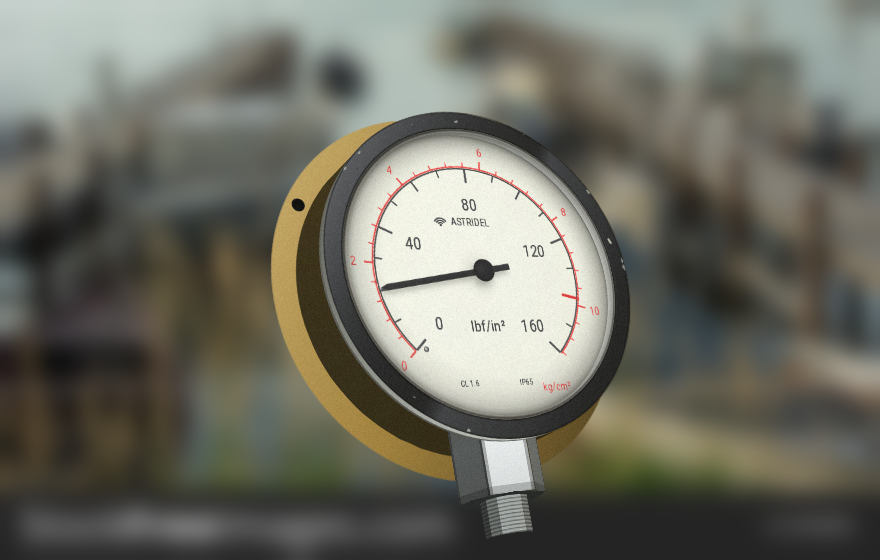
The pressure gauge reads 20 psi
